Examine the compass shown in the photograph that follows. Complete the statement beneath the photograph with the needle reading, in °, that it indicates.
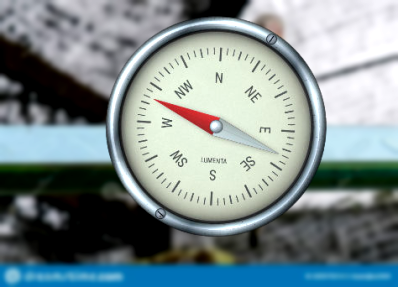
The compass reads 290 °
